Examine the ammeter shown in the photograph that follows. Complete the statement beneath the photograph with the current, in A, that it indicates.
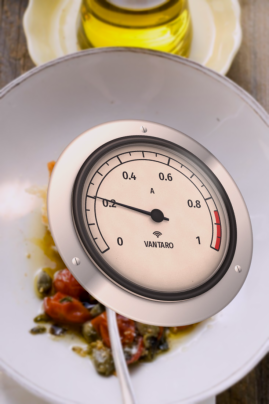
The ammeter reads 0.2 A
